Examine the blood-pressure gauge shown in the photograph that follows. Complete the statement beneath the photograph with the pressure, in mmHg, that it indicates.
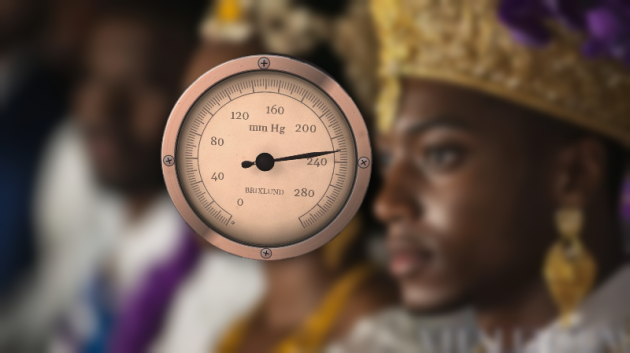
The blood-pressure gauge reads 230 mmHg
